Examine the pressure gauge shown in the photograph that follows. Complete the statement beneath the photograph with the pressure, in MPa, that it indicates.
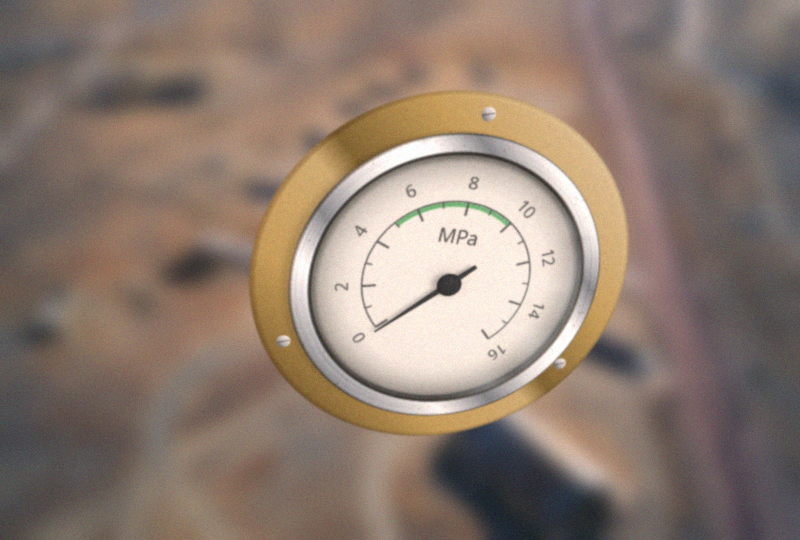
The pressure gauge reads 0 MPa
